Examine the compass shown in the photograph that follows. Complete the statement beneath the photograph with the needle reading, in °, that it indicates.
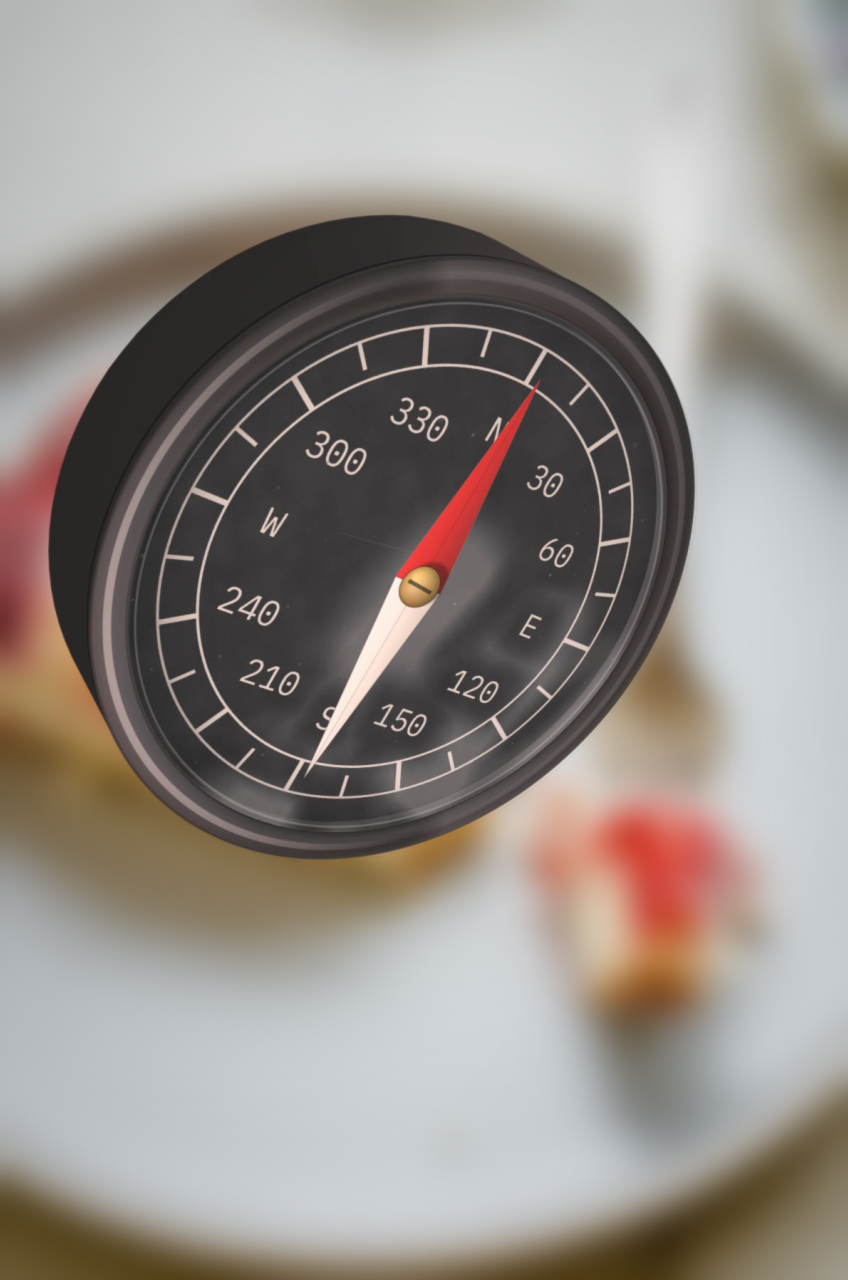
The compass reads 0 °
